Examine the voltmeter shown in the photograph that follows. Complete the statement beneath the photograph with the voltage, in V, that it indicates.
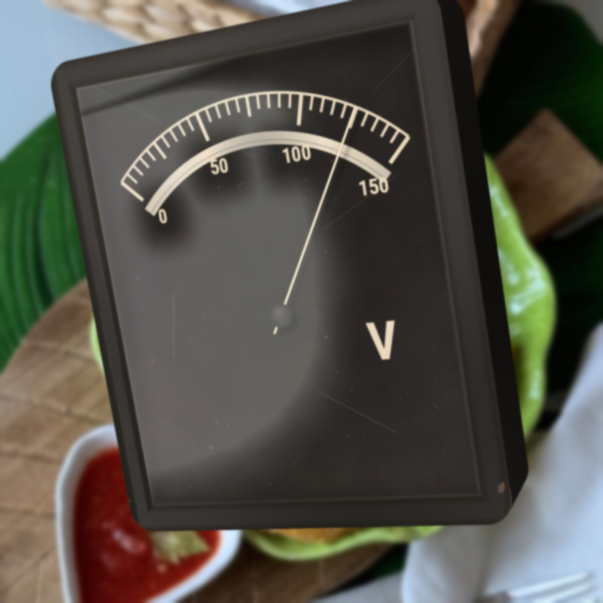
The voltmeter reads 125 V
